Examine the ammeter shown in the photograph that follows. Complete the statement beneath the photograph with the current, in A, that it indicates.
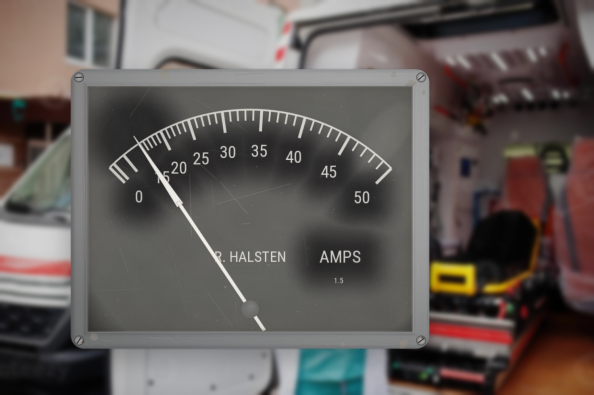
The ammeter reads 15 A
